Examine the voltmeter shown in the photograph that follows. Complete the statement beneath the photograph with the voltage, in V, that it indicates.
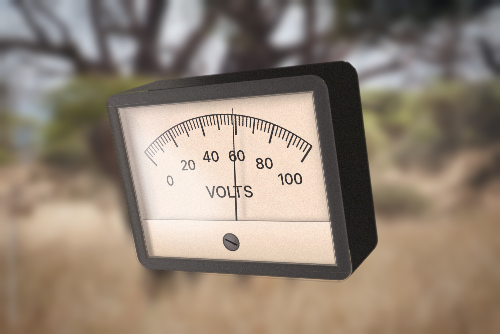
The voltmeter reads 60 V
